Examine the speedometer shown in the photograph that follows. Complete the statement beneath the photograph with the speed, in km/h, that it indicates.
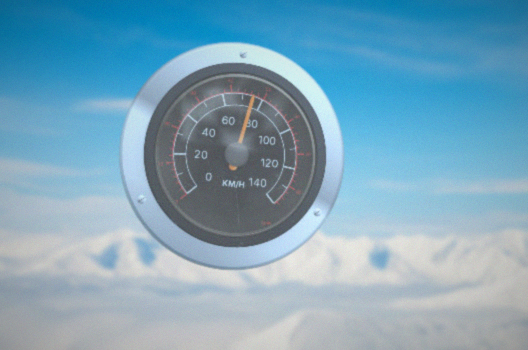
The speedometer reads 75 km/h
